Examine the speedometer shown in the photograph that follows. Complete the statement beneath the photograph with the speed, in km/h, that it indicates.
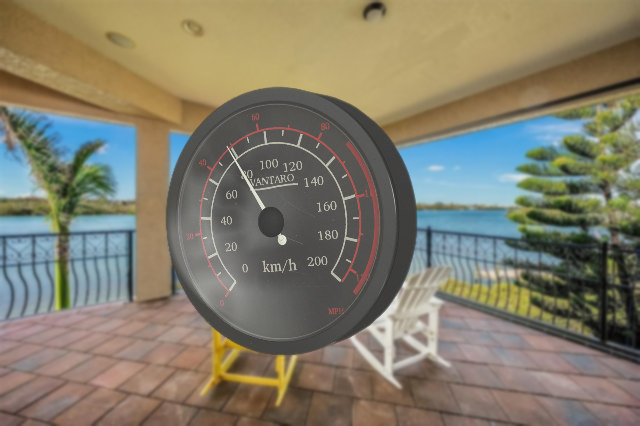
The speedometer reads 80 km/h
